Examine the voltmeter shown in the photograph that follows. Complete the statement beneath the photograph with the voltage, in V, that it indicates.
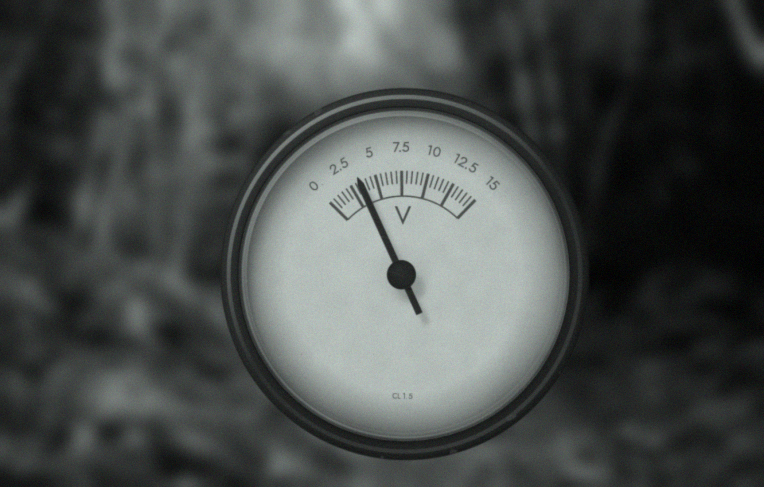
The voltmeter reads 3.5 V
